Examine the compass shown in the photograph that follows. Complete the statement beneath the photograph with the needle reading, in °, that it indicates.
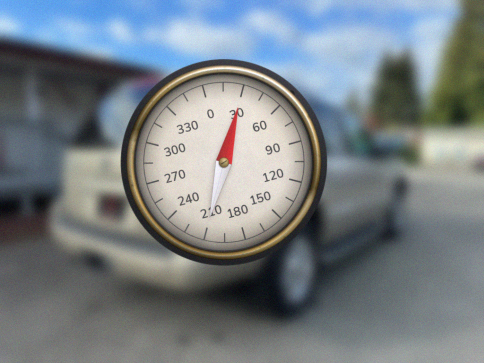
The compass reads 30 °
